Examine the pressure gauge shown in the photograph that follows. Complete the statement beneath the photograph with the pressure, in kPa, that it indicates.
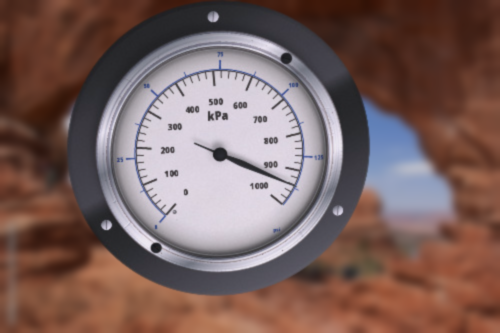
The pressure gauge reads 940 kPa
